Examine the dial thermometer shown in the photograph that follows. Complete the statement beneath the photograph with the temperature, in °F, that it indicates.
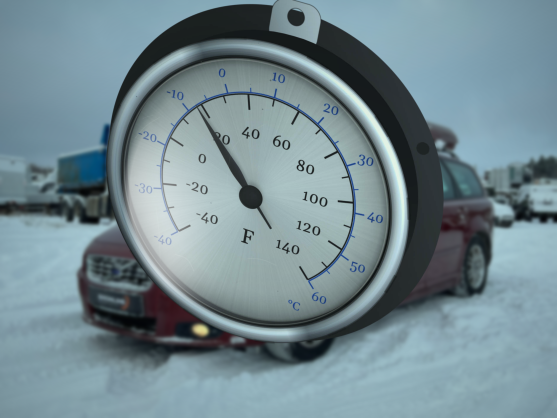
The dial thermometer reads 20 °F
